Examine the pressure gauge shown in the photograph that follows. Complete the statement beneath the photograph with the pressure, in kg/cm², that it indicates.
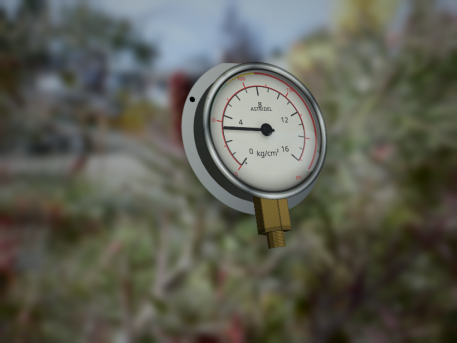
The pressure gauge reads 3 kg/cm²
